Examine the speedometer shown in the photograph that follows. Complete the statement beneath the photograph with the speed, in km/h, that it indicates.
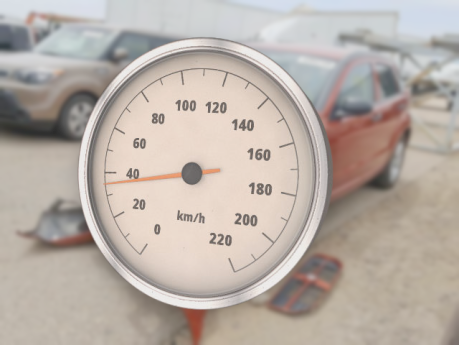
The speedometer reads 35 km/h
